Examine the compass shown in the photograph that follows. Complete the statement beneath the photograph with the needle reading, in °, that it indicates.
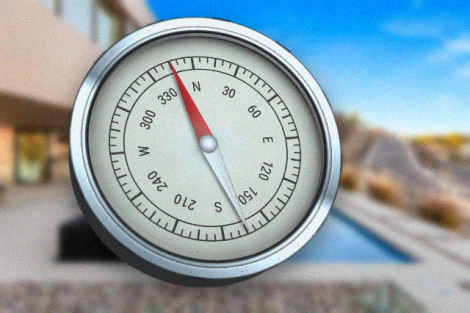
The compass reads 345 °
